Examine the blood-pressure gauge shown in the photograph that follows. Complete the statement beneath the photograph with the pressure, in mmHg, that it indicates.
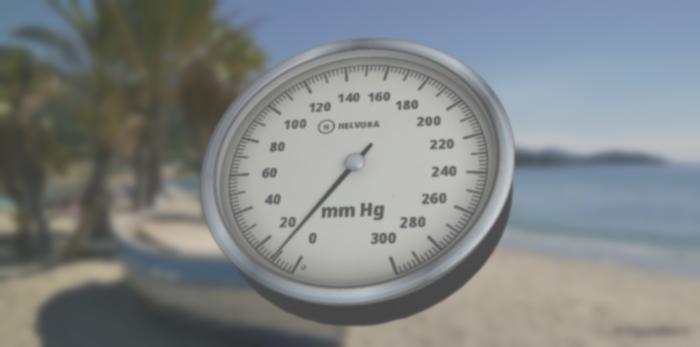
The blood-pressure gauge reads 10 mmHg
